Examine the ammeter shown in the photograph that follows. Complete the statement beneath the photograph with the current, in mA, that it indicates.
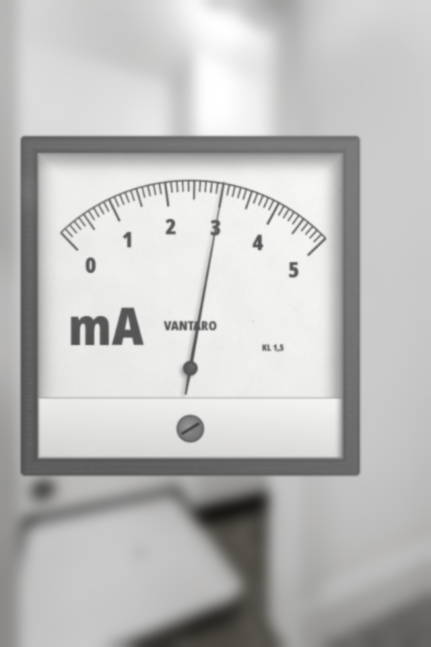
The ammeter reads 3 mA
